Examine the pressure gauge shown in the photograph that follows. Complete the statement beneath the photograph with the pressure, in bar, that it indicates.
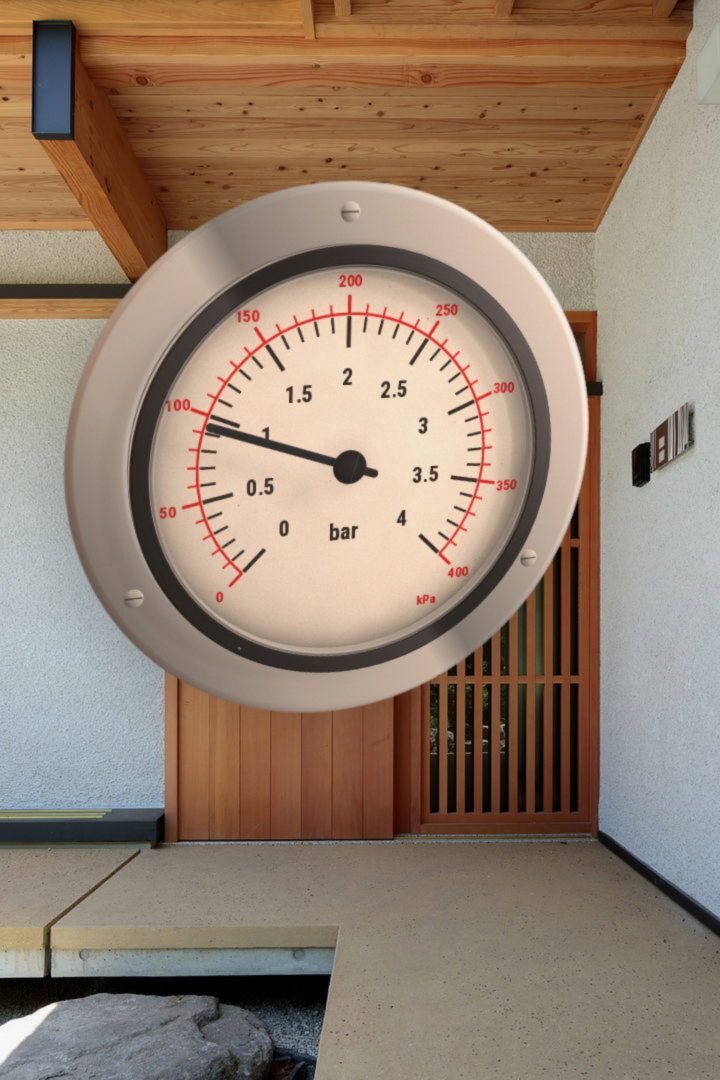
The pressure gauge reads 0.95 bar
